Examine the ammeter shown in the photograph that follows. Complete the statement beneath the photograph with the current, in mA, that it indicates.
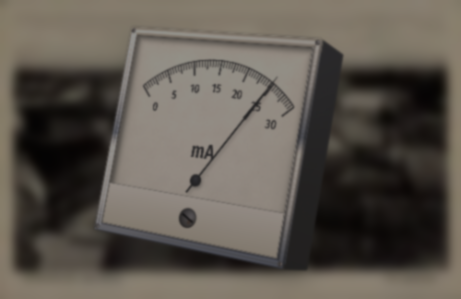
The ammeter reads 25 mA
